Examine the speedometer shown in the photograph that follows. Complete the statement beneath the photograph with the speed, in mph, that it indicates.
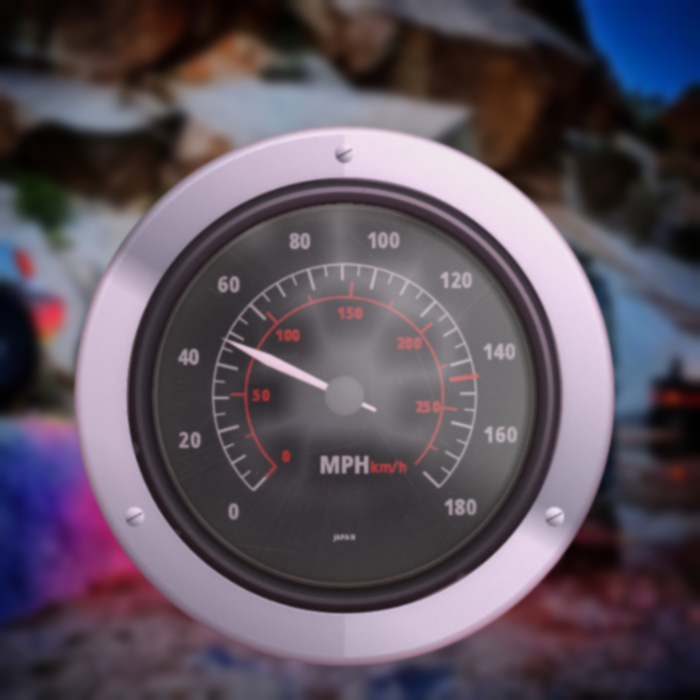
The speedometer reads 47.5 mph
